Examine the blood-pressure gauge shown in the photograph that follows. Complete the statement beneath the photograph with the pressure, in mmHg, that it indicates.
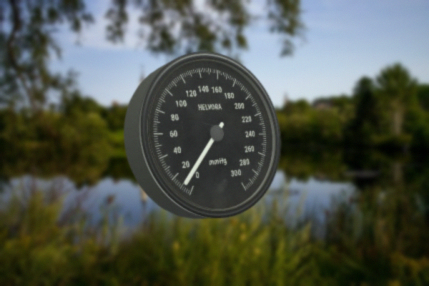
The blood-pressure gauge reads 10 mmHg
